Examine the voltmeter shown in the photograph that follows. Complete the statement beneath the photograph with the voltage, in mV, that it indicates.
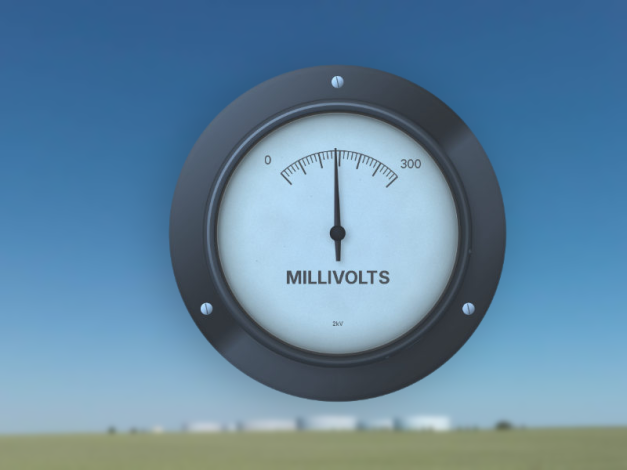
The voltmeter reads 140 mV
